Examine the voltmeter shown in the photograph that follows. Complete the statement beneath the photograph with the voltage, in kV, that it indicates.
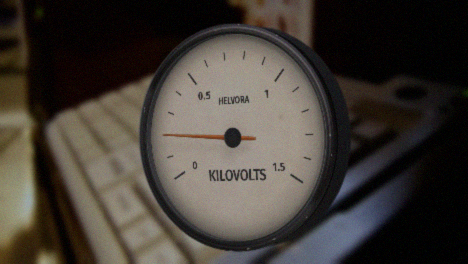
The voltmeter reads 0.2 kV
